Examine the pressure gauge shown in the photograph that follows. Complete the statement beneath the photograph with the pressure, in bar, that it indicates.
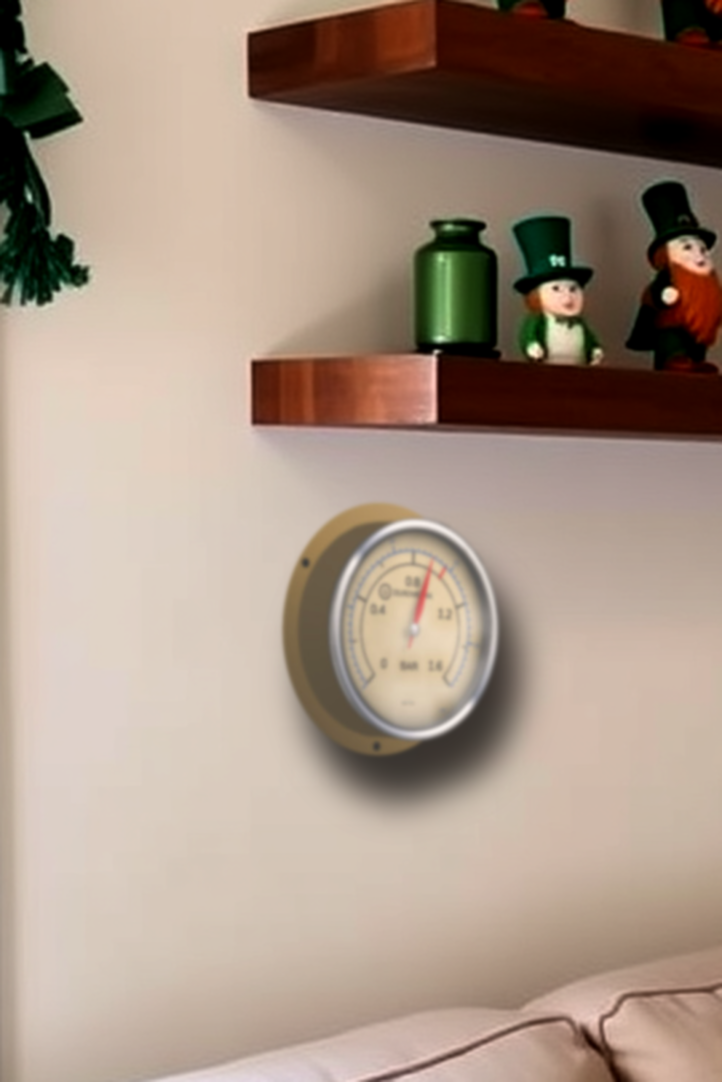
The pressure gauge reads 0.9 bar
